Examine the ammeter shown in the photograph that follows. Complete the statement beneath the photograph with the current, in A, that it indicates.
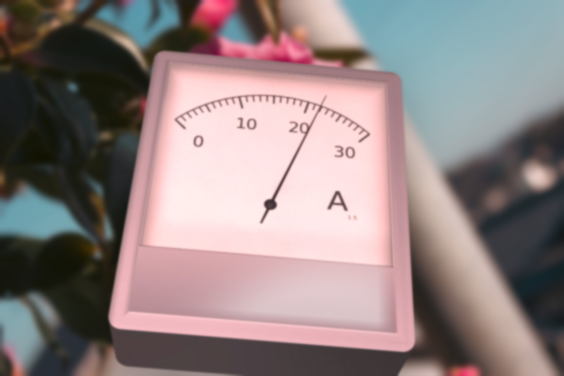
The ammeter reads 22 A
